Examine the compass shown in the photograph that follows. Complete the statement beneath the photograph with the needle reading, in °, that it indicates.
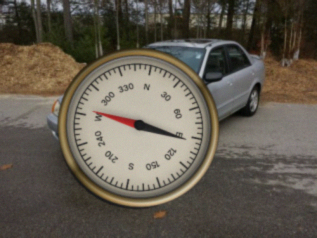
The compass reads 275 °
